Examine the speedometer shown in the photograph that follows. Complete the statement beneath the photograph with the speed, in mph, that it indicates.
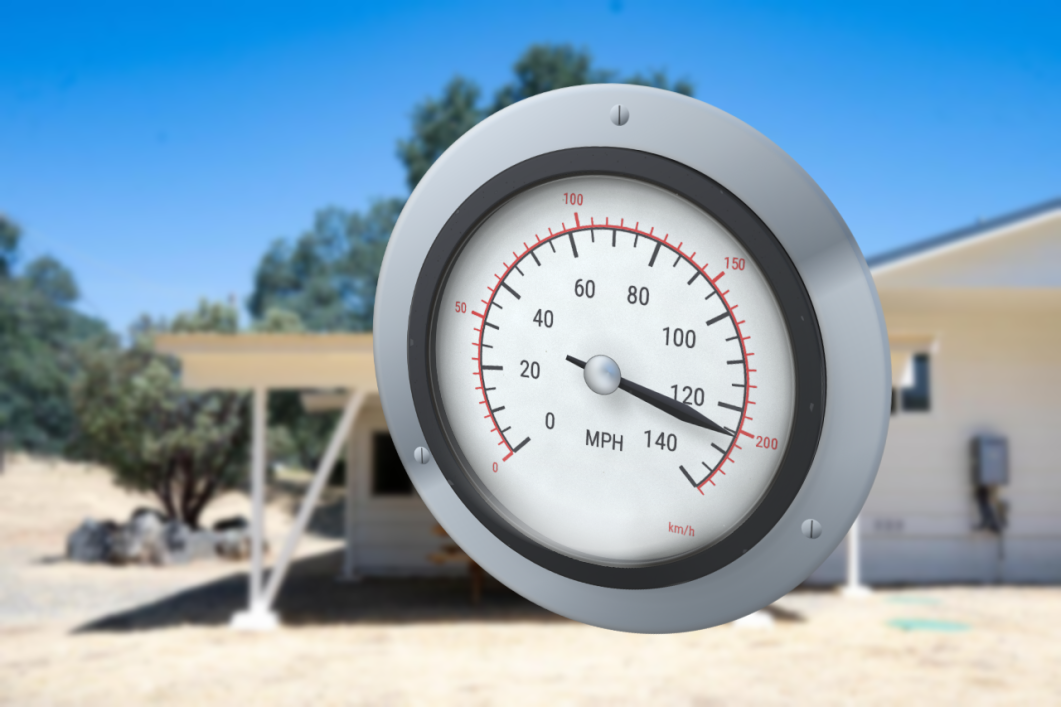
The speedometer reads 125 mph
